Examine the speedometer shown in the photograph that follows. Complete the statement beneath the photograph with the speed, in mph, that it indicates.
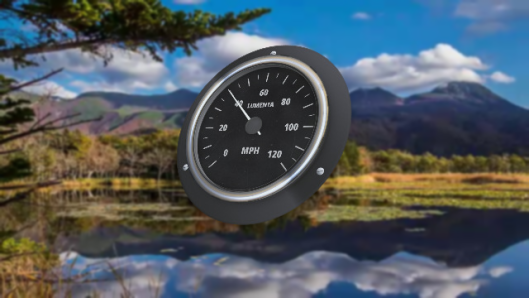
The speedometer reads 40 mph
